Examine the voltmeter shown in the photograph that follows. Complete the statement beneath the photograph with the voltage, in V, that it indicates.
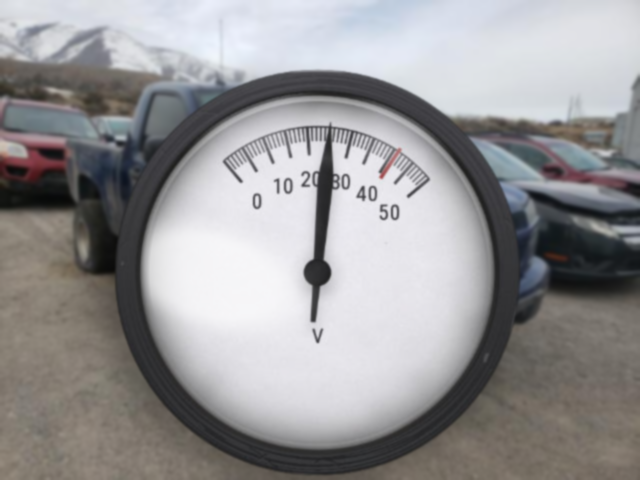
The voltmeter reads 25 V
